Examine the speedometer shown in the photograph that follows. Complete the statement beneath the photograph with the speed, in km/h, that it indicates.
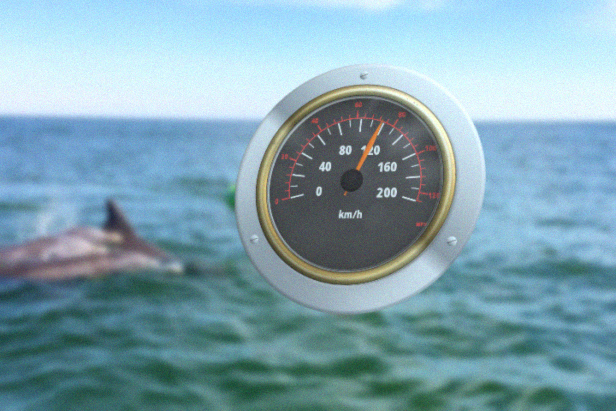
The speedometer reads 120 km/h
